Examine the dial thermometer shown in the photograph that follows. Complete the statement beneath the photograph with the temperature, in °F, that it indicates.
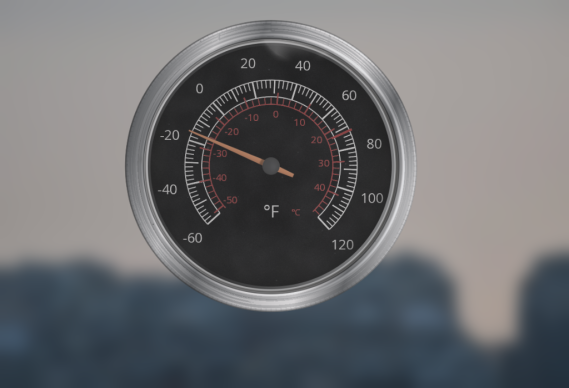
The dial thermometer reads -16 °F
